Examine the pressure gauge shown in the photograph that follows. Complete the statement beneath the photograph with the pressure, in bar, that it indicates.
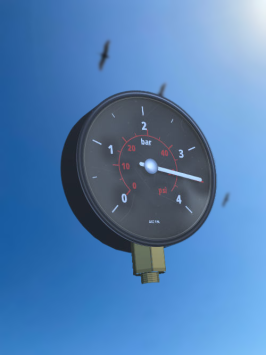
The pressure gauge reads 3.5 bar
